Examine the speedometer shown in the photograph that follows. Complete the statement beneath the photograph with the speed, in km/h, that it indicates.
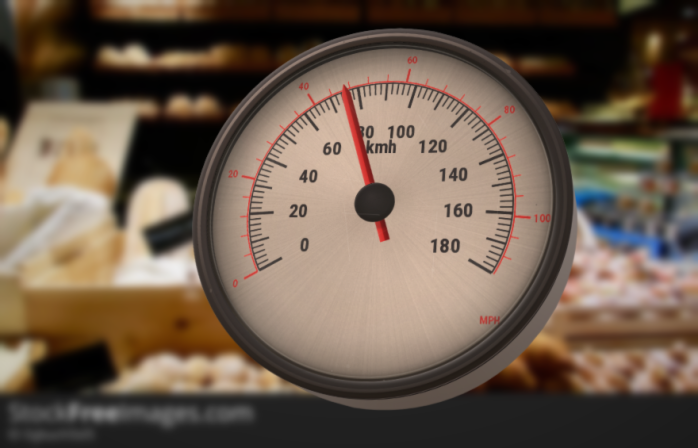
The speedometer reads 76 km/h
